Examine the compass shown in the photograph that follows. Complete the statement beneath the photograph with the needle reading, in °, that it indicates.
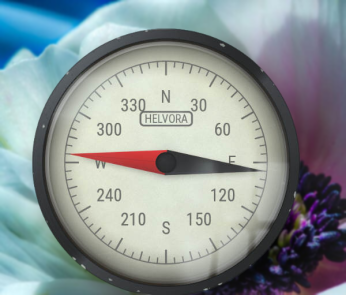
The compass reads 275 °
